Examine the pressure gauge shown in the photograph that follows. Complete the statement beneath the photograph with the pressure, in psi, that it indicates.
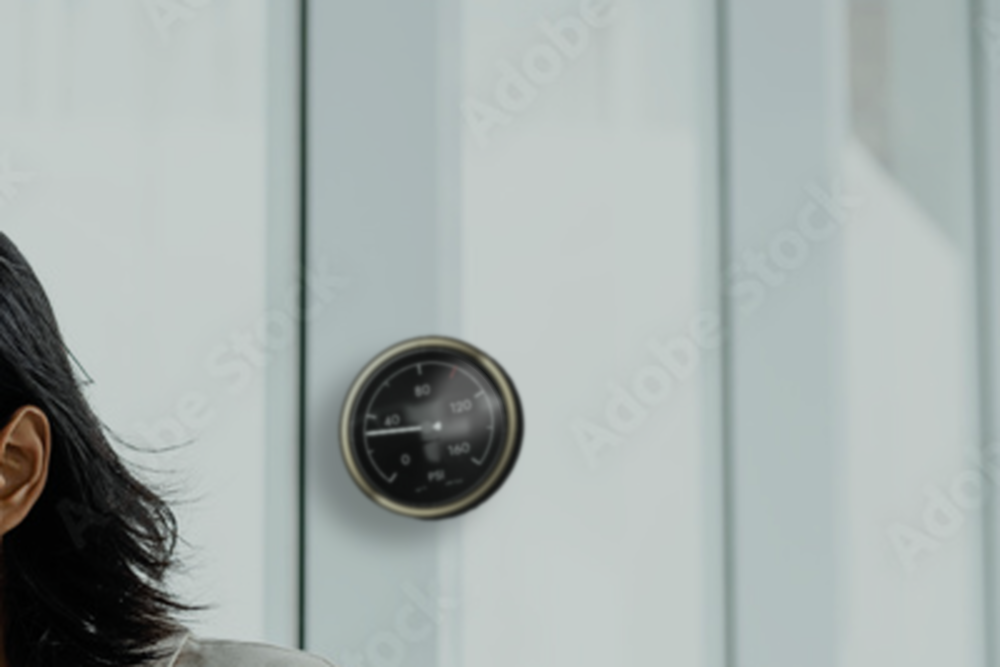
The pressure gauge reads 30 psi
